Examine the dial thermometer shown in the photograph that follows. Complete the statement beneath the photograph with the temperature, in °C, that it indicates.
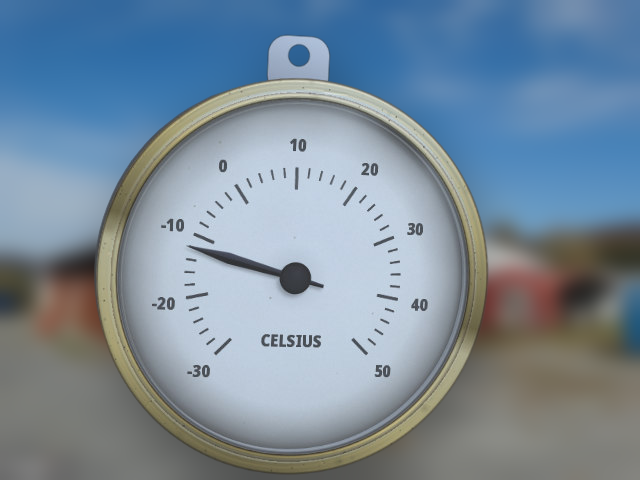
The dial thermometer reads -12 °C
